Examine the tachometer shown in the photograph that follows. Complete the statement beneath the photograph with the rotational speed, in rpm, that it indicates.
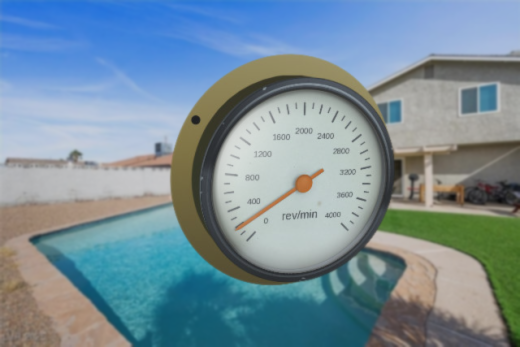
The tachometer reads 200 rpm
